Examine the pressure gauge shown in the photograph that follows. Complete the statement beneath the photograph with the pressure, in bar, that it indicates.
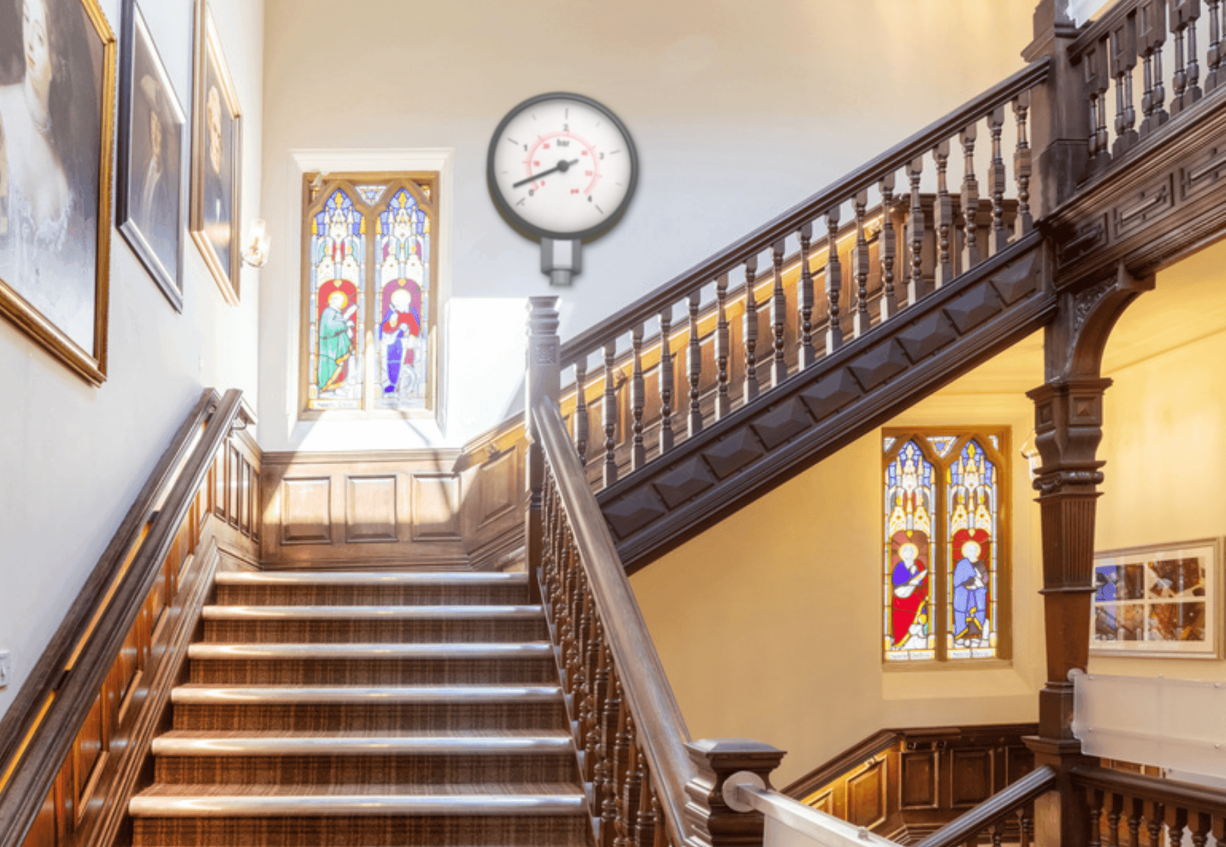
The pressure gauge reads 0.25 bar
